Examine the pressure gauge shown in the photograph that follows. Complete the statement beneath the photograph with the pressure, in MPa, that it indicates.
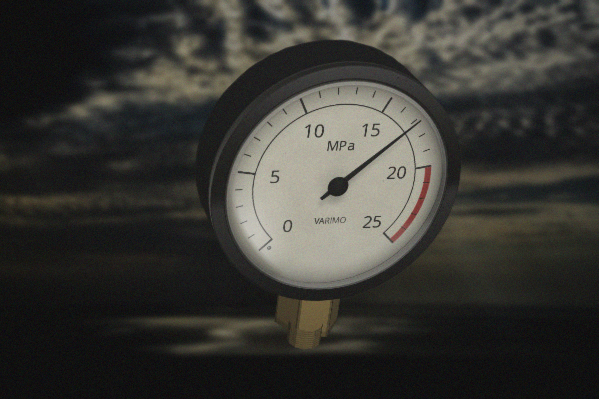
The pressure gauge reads 17 MPa
